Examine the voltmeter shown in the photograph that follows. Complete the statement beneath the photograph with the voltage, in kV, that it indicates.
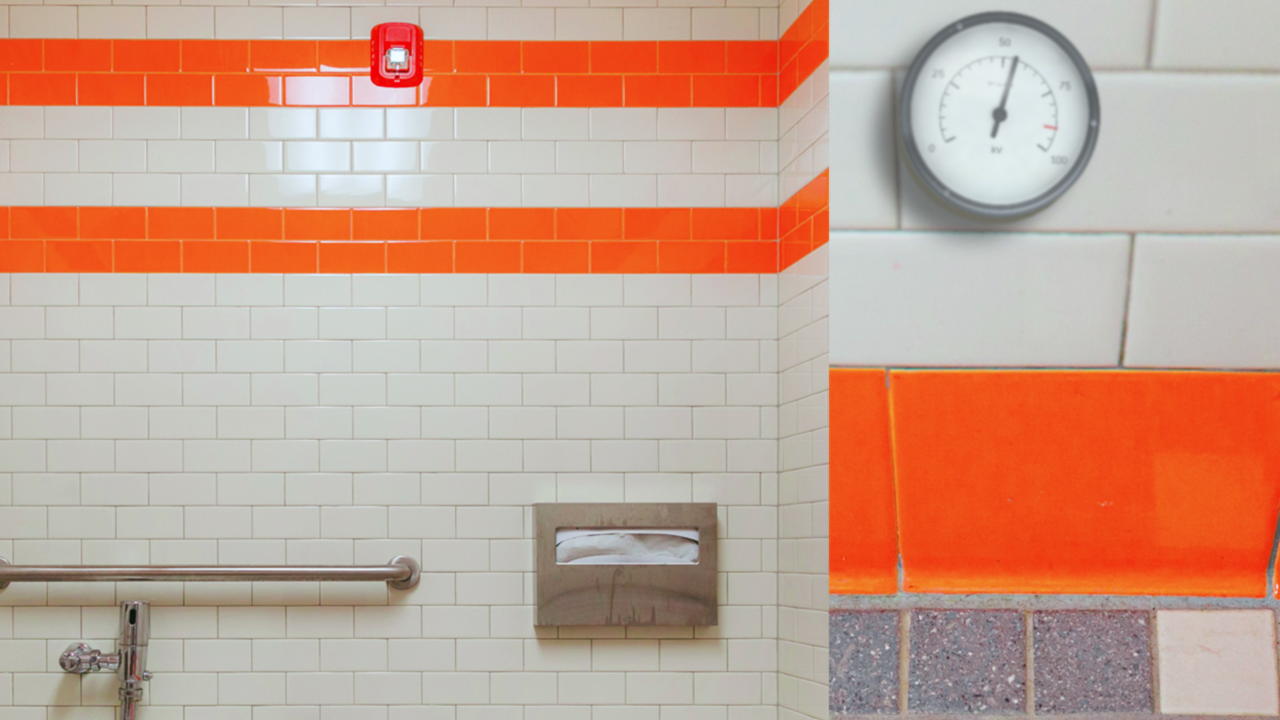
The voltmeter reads 55 kV
